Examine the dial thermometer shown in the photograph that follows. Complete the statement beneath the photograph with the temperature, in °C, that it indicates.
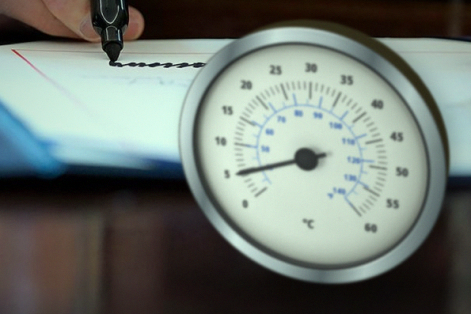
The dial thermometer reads 5 °C
